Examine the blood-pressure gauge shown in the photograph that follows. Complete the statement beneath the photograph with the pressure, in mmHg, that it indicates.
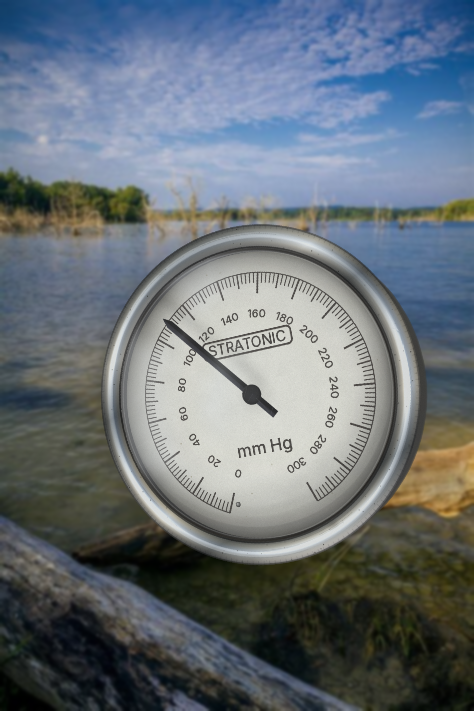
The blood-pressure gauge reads 110 mmHg
